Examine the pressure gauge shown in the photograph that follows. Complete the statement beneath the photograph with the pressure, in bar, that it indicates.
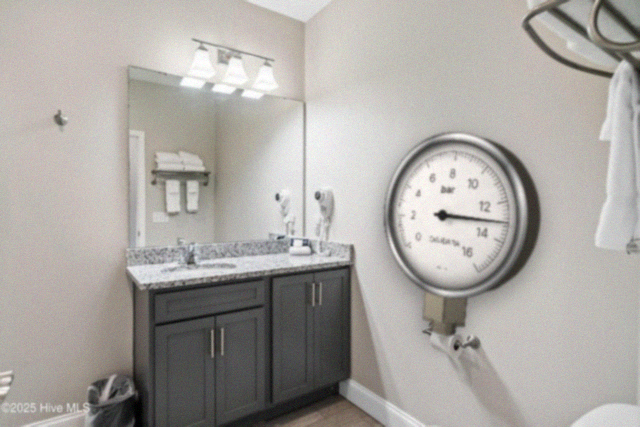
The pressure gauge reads 13 bar
